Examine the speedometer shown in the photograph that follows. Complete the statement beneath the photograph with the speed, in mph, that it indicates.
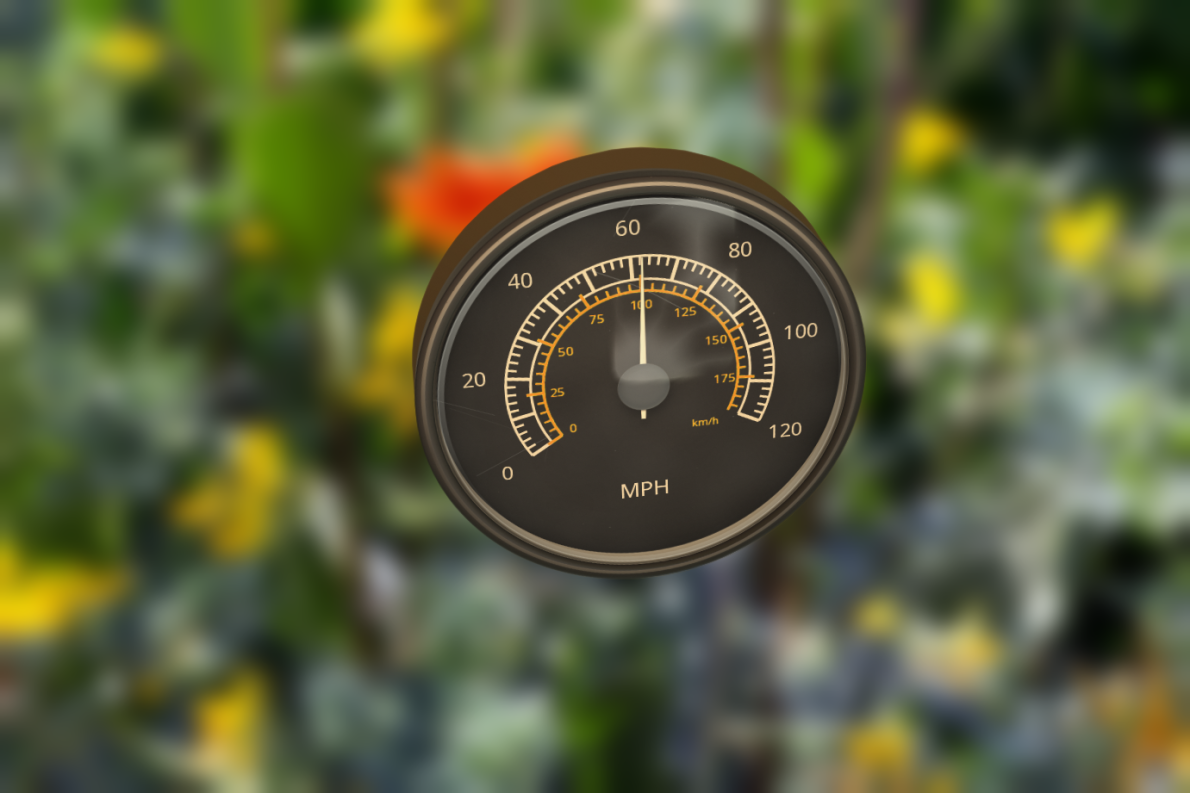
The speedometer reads 62 mph
